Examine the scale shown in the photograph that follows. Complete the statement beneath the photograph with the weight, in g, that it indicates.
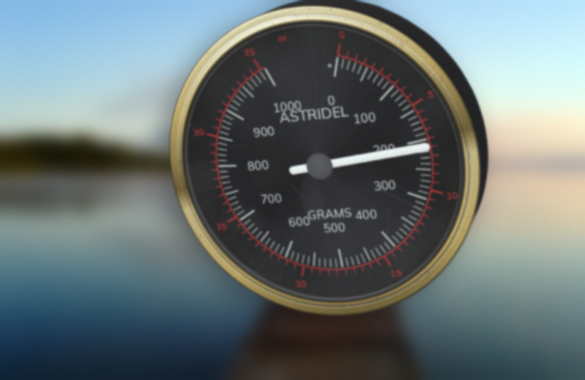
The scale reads 210 g
